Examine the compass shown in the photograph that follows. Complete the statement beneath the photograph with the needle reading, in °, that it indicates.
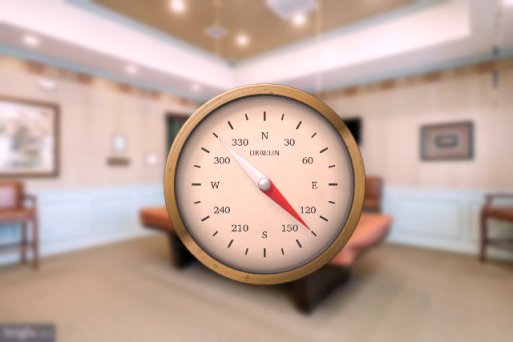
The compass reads 135 °
